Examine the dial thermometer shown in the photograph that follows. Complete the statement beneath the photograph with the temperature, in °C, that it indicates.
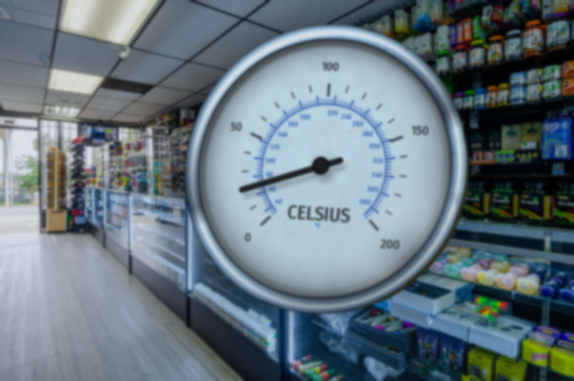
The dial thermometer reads 20 °C
